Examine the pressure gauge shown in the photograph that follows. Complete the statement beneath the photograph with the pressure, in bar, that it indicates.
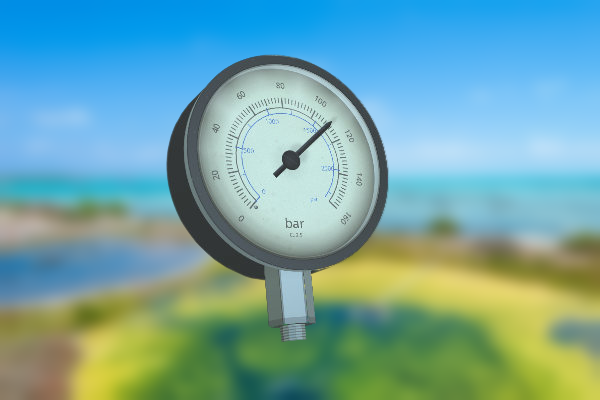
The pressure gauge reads 110 bar
